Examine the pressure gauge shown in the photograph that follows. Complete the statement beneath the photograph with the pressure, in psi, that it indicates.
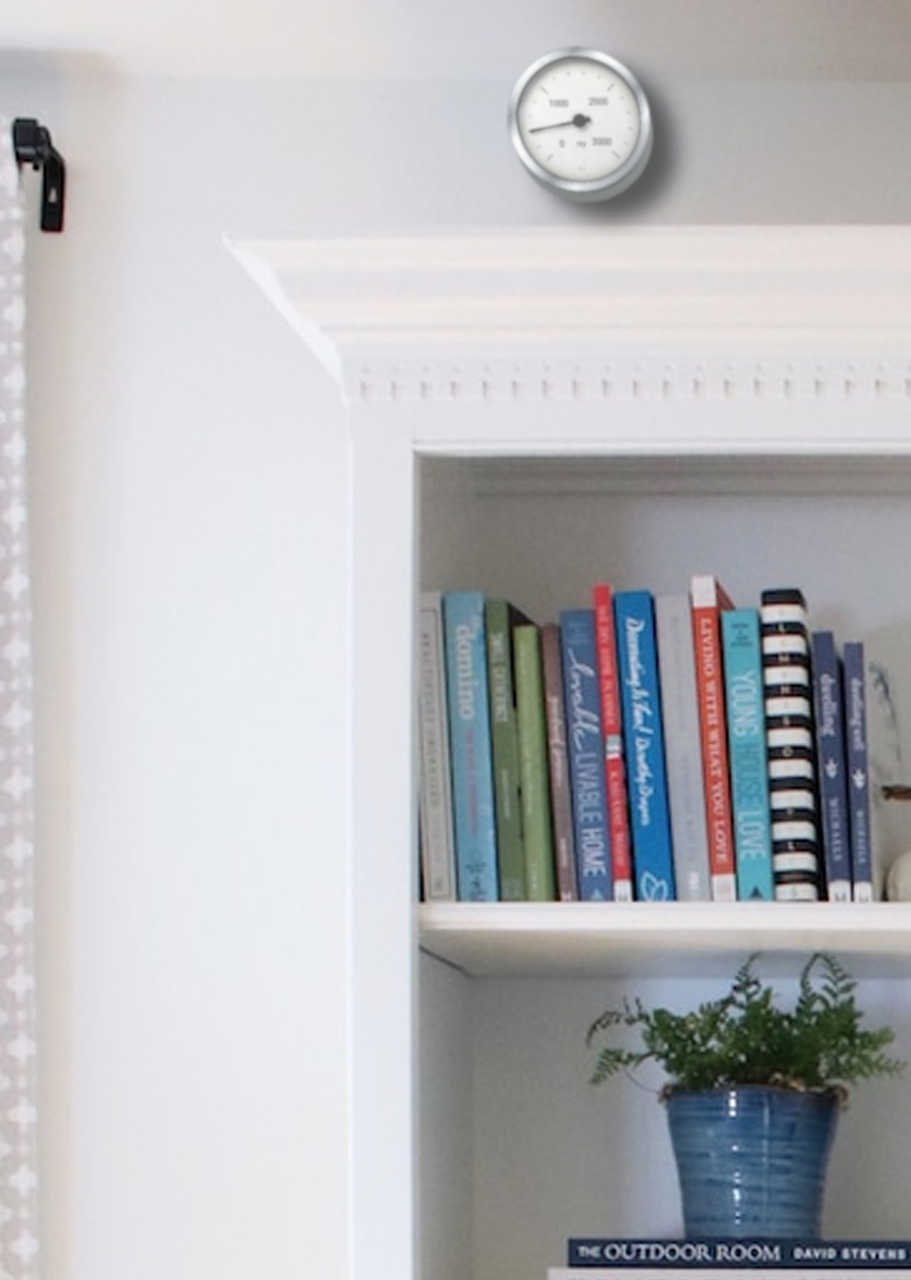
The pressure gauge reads 400 psi
